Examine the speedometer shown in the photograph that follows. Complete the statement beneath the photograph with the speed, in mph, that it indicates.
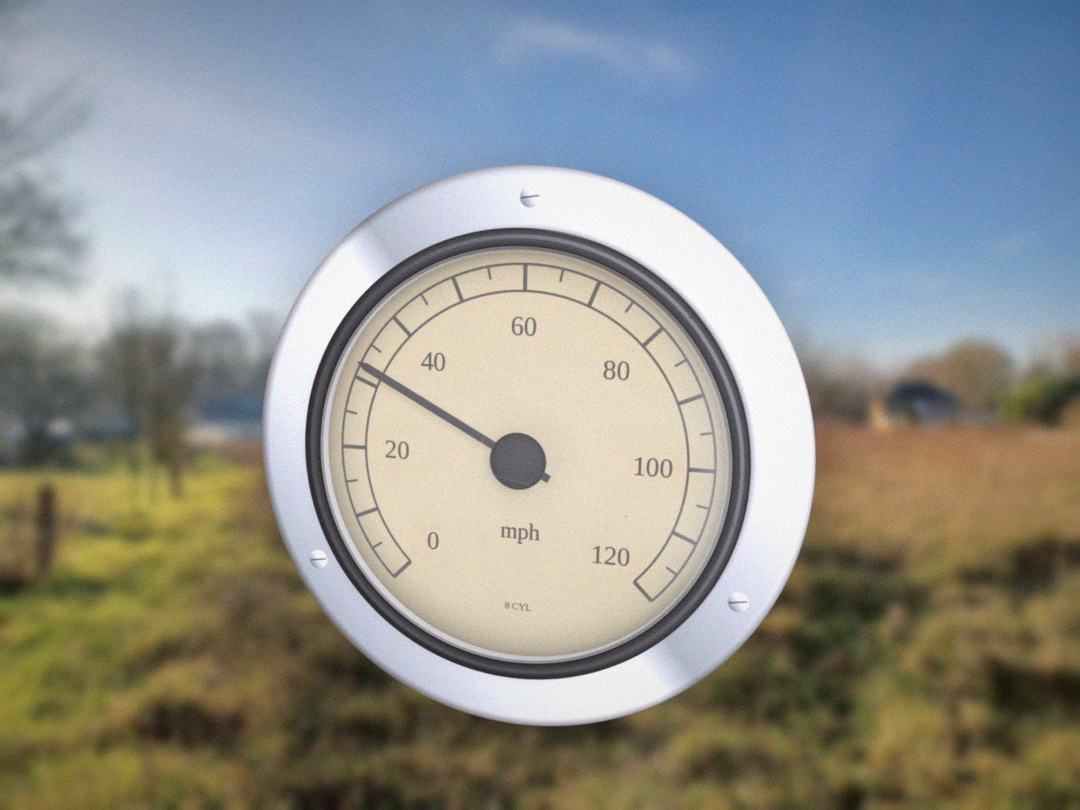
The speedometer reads 32.5 mph
